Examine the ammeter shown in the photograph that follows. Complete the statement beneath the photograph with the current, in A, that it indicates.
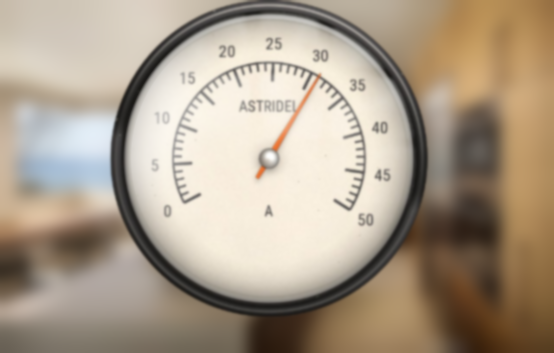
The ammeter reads 31 A
